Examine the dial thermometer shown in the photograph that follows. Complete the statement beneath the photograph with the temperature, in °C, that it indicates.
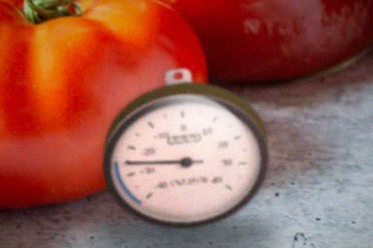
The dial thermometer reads -25 °C
